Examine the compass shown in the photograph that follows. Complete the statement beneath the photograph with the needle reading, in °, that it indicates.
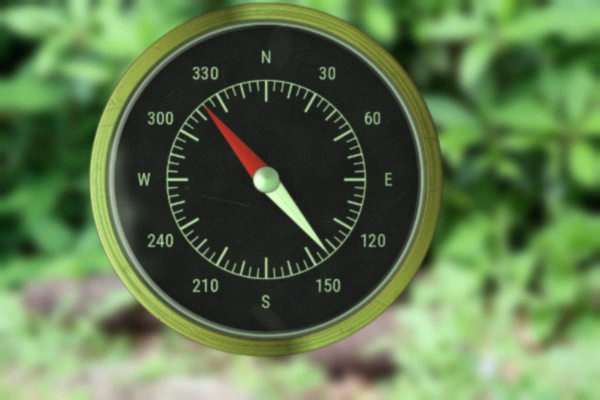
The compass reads 320 °
